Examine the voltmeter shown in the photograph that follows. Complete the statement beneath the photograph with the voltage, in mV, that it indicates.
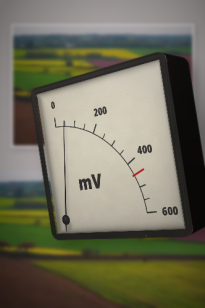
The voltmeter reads 50 mV
